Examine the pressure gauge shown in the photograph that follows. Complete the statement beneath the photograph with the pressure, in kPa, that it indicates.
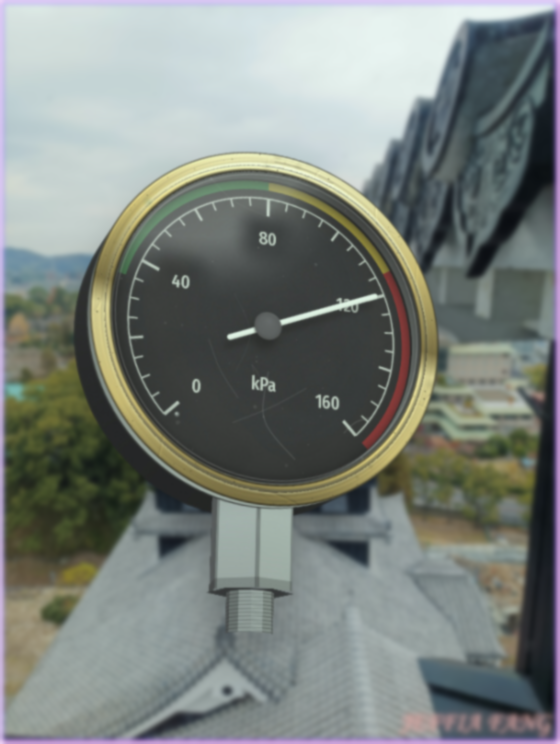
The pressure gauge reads 120 kPa
